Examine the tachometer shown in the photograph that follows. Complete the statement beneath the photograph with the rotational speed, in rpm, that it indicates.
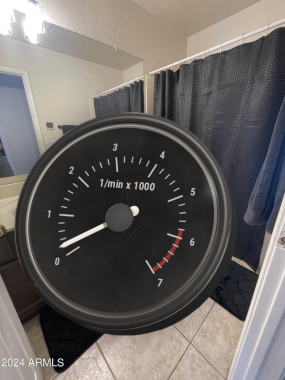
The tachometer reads 200 rpm
